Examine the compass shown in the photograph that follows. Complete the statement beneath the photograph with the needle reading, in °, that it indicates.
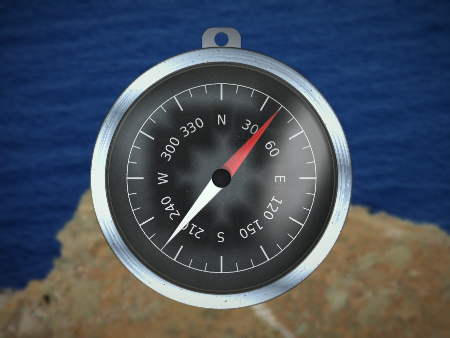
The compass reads 40 °
